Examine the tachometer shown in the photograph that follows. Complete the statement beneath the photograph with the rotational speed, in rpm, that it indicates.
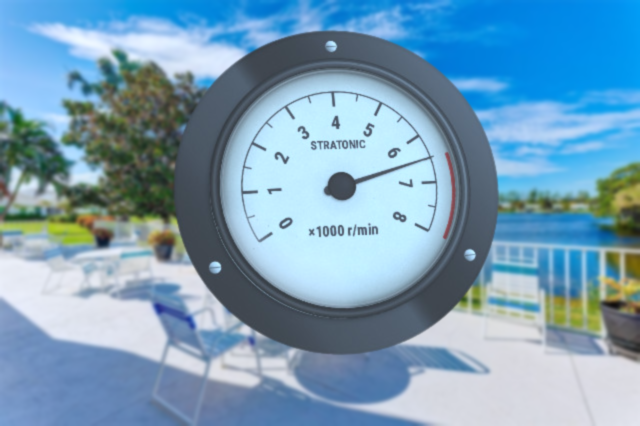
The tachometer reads 6500 rpm
